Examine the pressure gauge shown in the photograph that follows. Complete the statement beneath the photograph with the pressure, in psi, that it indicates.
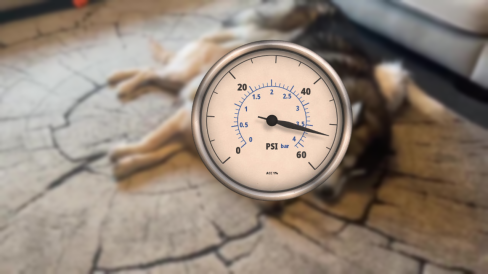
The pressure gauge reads 52.5 psi
